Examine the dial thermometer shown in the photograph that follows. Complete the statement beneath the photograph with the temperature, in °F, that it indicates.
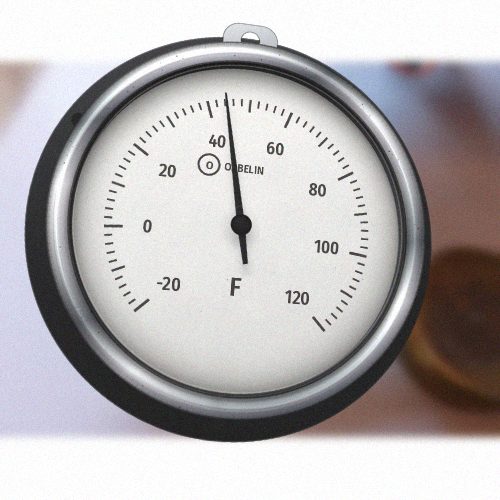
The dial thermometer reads 44 °F
